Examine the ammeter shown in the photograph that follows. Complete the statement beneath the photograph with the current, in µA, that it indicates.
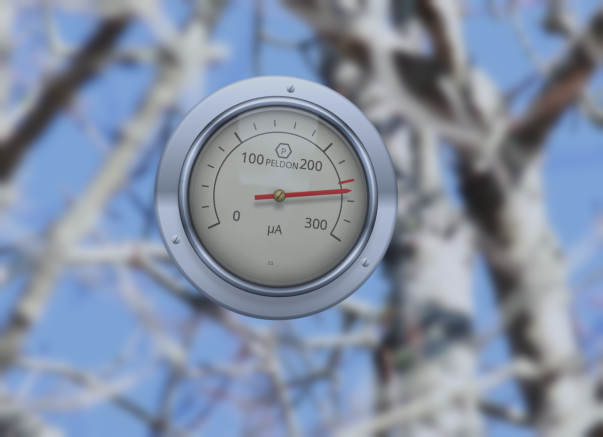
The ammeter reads 250 µA
